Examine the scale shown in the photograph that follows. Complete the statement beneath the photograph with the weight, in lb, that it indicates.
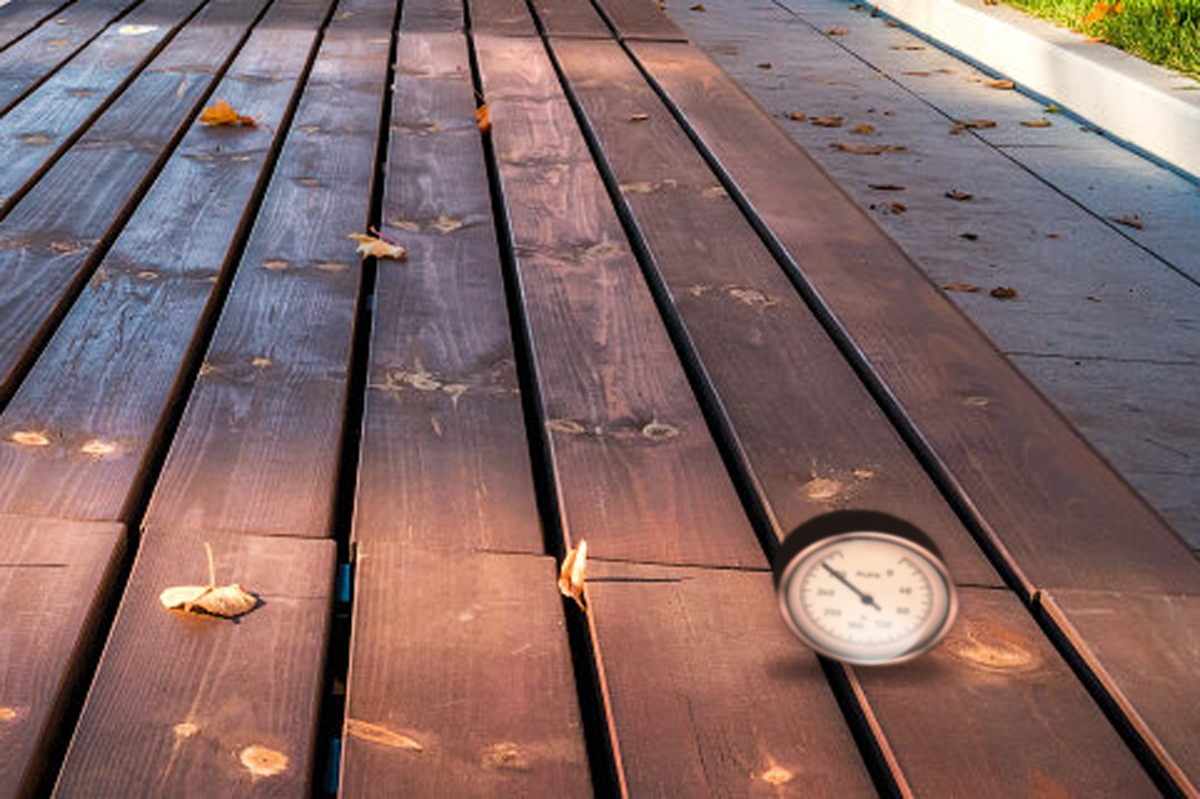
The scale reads 280 lb
